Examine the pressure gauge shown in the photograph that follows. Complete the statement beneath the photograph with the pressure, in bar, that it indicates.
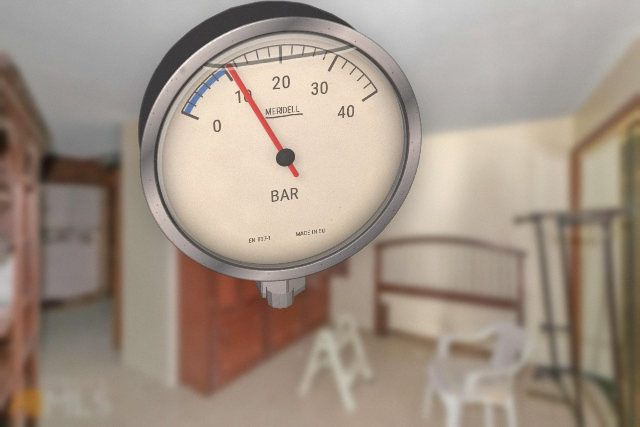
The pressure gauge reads 11 bar
